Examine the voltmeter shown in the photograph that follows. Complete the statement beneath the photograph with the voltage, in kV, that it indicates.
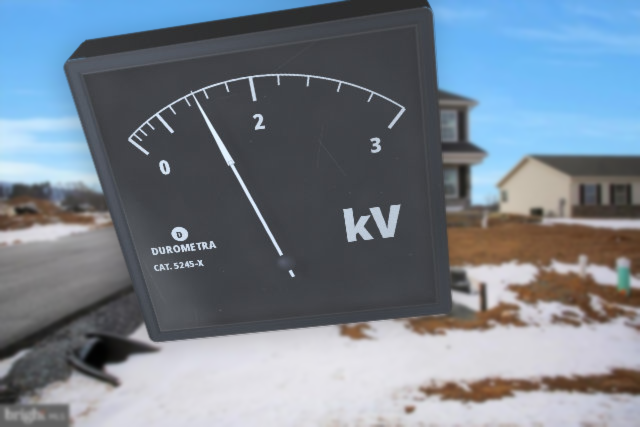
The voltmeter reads 1.5 kV
